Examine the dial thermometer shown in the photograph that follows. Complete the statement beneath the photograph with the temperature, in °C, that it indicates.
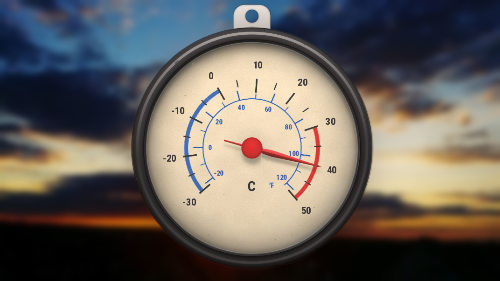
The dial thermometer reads 40 °C
